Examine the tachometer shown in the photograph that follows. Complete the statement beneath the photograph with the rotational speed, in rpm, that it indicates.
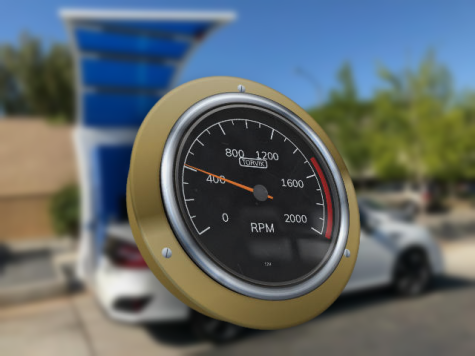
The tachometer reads 400 rpm
